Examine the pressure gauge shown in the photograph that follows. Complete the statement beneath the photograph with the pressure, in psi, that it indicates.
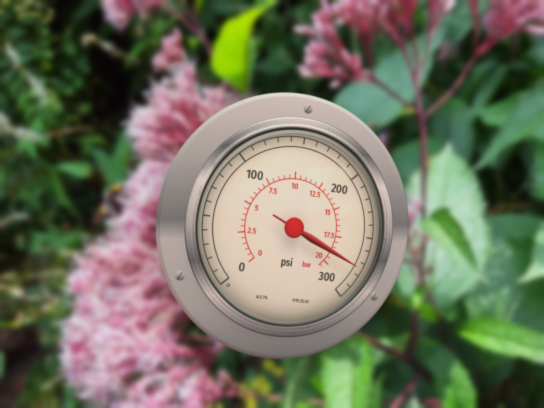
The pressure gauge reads 275 psi
